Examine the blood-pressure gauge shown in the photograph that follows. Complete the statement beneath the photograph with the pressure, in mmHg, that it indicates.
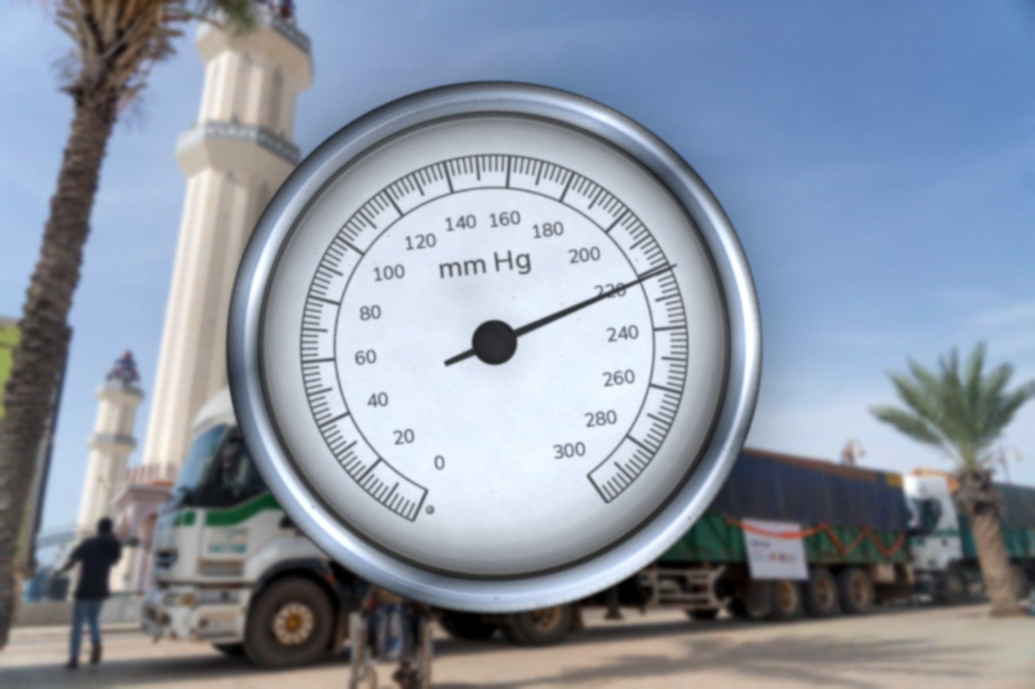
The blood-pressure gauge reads 222 mmHg
